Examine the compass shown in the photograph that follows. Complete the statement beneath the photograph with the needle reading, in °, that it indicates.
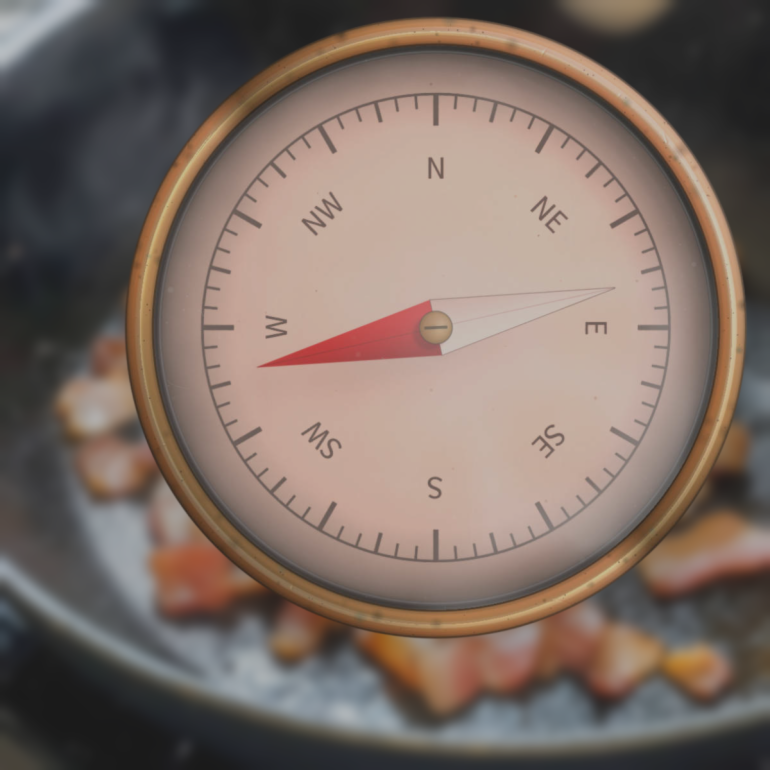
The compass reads 257.5 °
